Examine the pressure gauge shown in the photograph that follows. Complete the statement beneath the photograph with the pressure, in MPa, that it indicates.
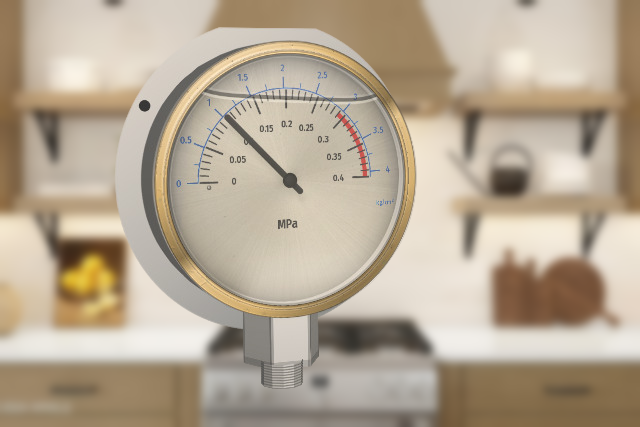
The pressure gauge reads 0.1 MPa
